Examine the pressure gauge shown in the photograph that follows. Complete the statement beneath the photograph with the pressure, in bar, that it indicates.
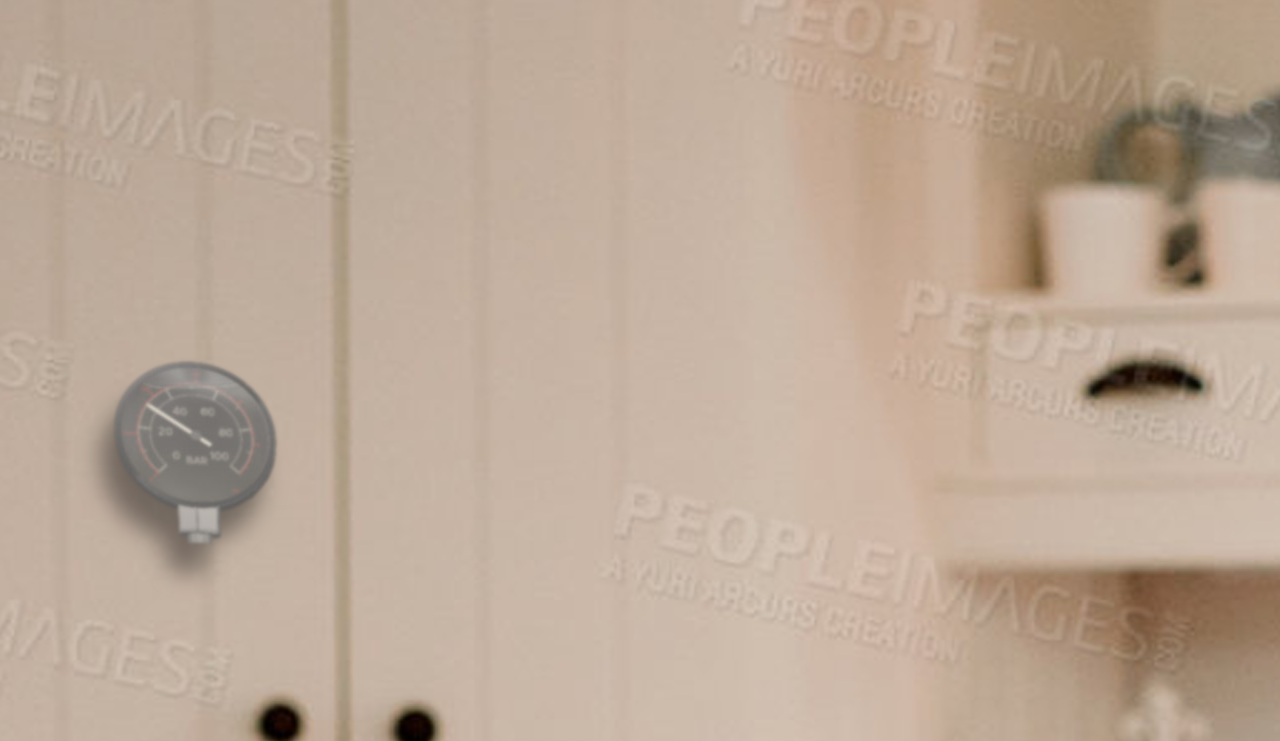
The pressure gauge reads 30 bar
